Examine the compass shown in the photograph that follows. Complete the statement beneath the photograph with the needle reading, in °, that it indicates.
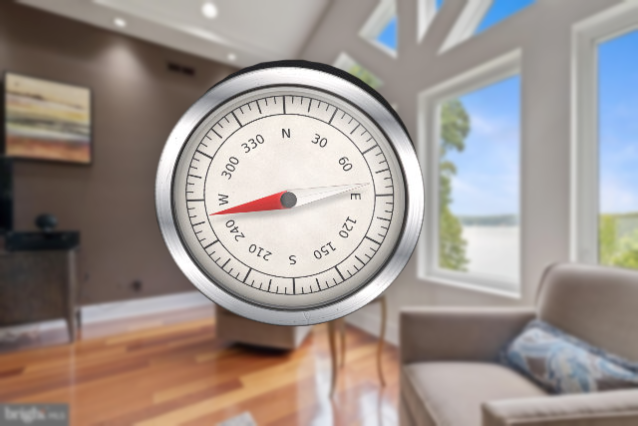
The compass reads 260 °
